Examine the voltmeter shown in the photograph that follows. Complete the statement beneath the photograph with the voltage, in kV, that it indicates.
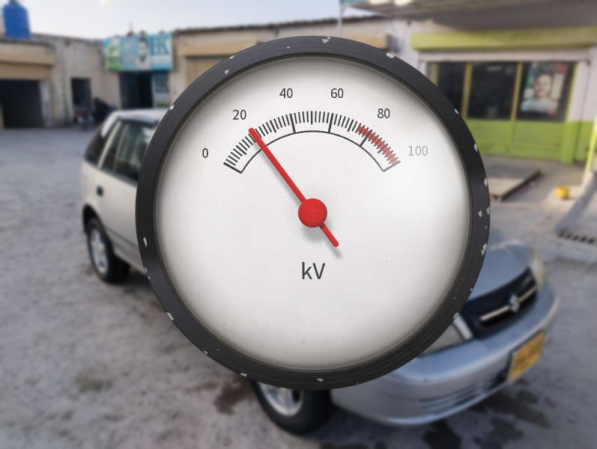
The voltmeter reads 20 kV
